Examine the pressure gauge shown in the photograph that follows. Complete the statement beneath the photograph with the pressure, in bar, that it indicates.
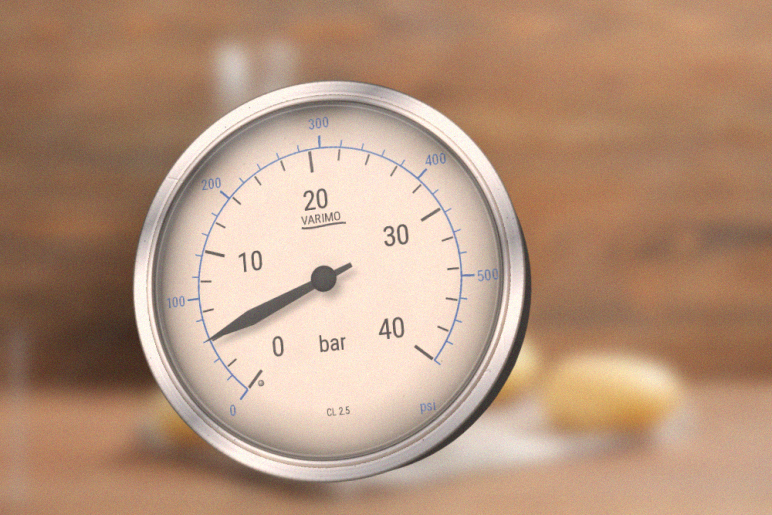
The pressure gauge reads 4 bar
